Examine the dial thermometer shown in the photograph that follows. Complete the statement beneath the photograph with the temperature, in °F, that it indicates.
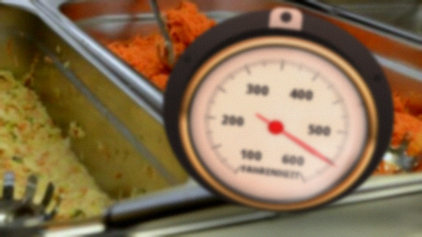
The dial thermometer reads 550 °F
